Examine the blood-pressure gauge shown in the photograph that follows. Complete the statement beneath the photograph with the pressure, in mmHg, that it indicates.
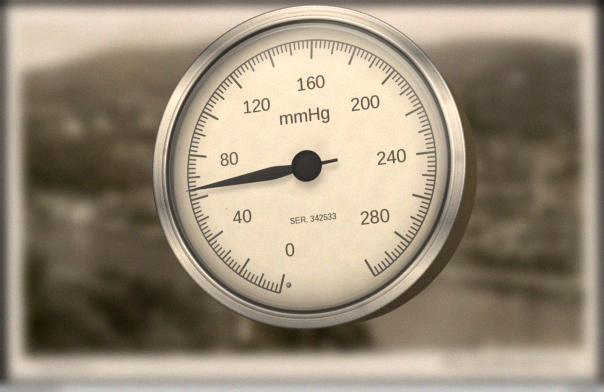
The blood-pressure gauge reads 64 mmHg
